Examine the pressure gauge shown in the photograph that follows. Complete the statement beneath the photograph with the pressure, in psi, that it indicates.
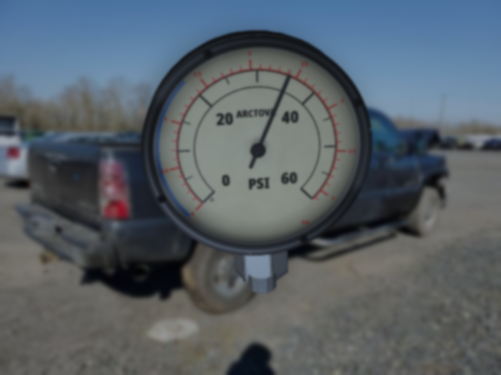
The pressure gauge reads 35 psi
